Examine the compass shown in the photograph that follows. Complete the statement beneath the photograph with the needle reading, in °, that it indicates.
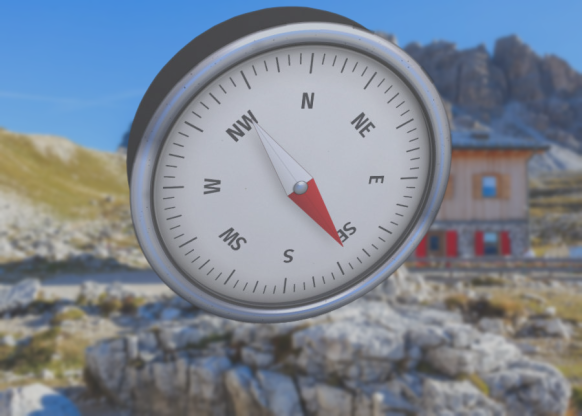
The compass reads 142.5 °
